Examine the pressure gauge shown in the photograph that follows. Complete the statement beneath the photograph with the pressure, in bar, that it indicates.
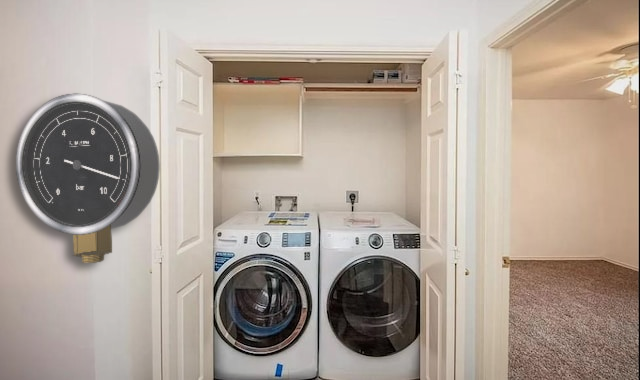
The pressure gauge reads 9 bar
